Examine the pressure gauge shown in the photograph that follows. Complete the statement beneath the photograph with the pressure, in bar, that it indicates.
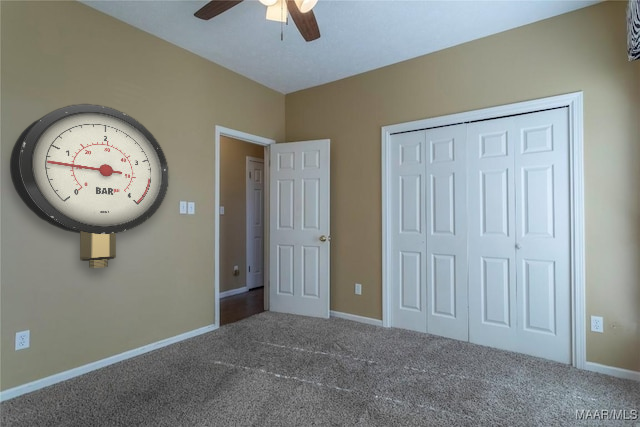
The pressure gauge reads 0.7 bar
